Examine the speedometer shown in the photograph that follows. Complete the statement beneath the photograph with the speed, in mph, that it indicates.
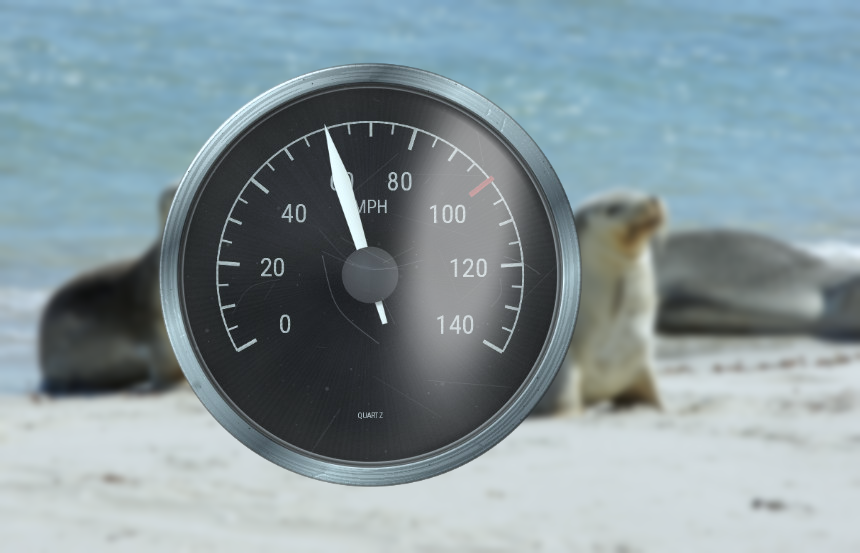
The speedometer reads 60 mph
